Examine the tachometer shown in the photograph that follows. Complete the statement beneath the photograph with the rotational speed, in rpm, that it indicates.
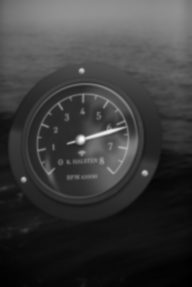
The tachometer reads 6250 rpm
